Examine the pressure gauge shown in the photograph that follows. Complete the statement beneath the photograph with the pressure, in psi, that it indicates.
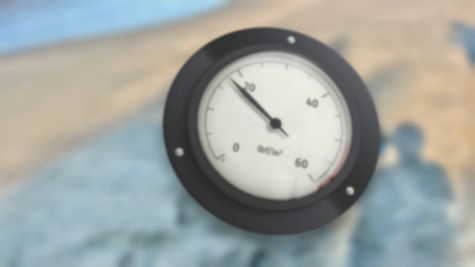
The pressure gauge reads 17.5 psi
